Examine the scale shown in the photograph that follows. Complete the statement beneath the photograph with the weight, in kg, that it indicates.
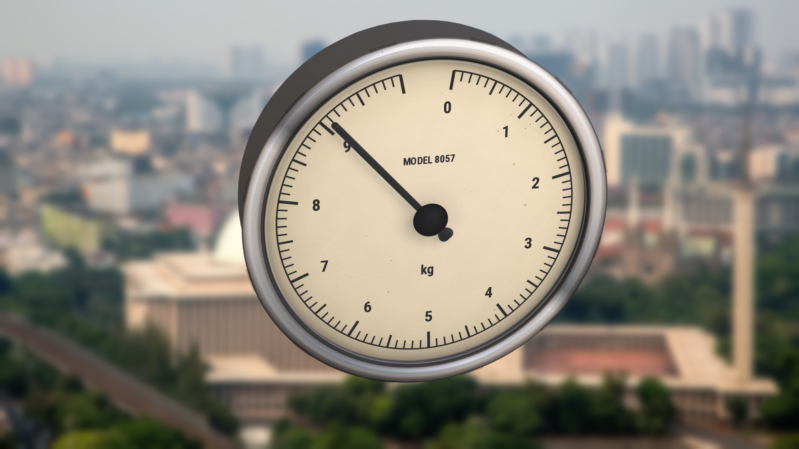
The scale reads 9.1 kg
